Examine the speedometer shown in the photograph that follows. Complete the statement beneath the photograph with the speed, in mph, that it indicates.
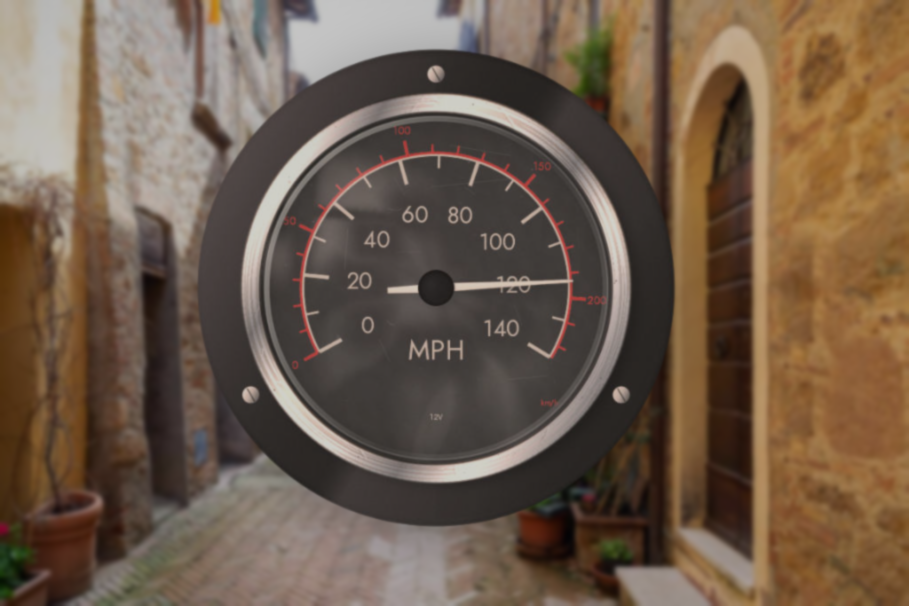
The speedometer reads 120 mph
